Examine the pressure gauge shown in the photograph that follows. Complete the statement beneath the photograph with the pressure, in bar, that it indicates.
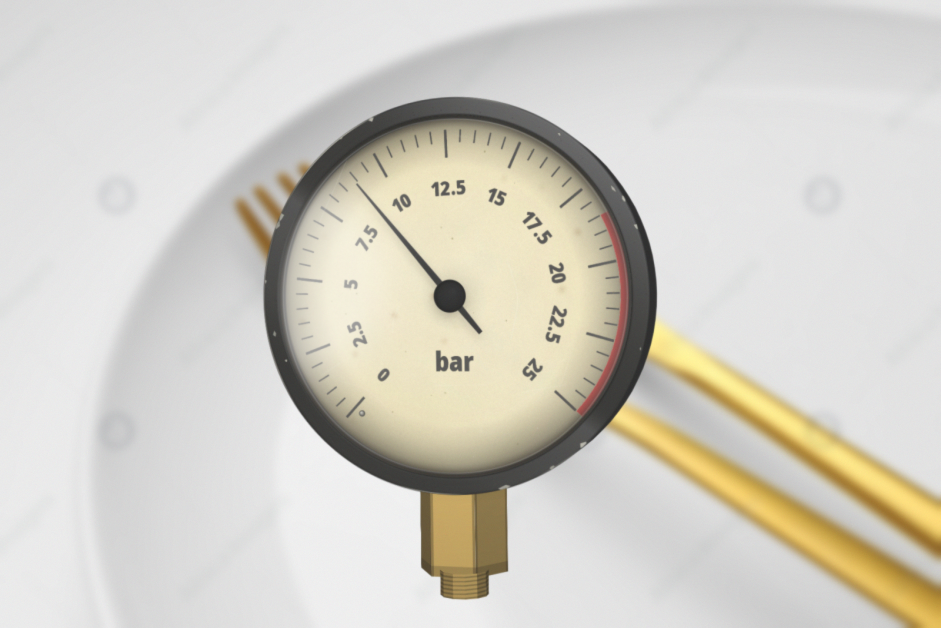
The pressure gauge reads 9 bar
